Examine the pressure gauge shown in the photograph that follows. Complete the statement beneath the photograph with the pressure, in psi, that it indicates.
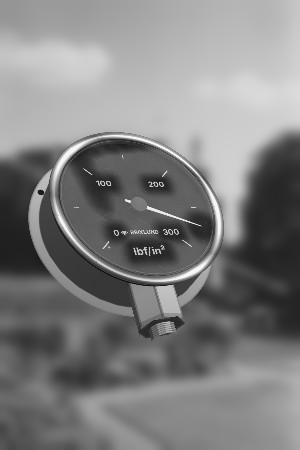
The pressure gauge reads 275 psi
